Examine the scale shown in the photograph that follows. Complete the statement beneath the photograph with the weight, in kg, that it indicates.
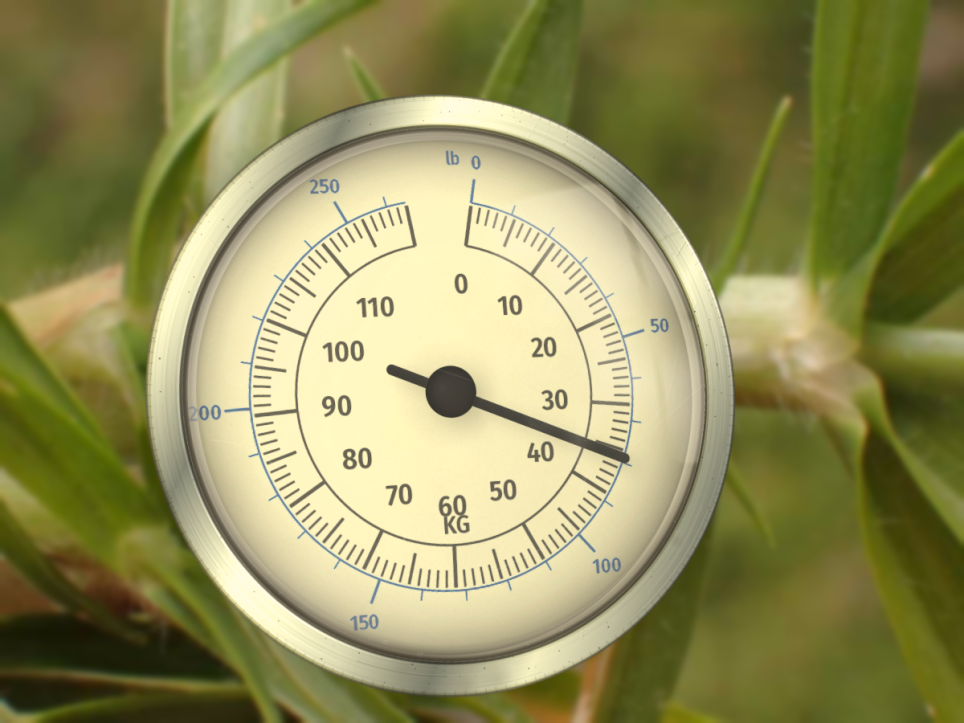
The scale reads 36 kg
